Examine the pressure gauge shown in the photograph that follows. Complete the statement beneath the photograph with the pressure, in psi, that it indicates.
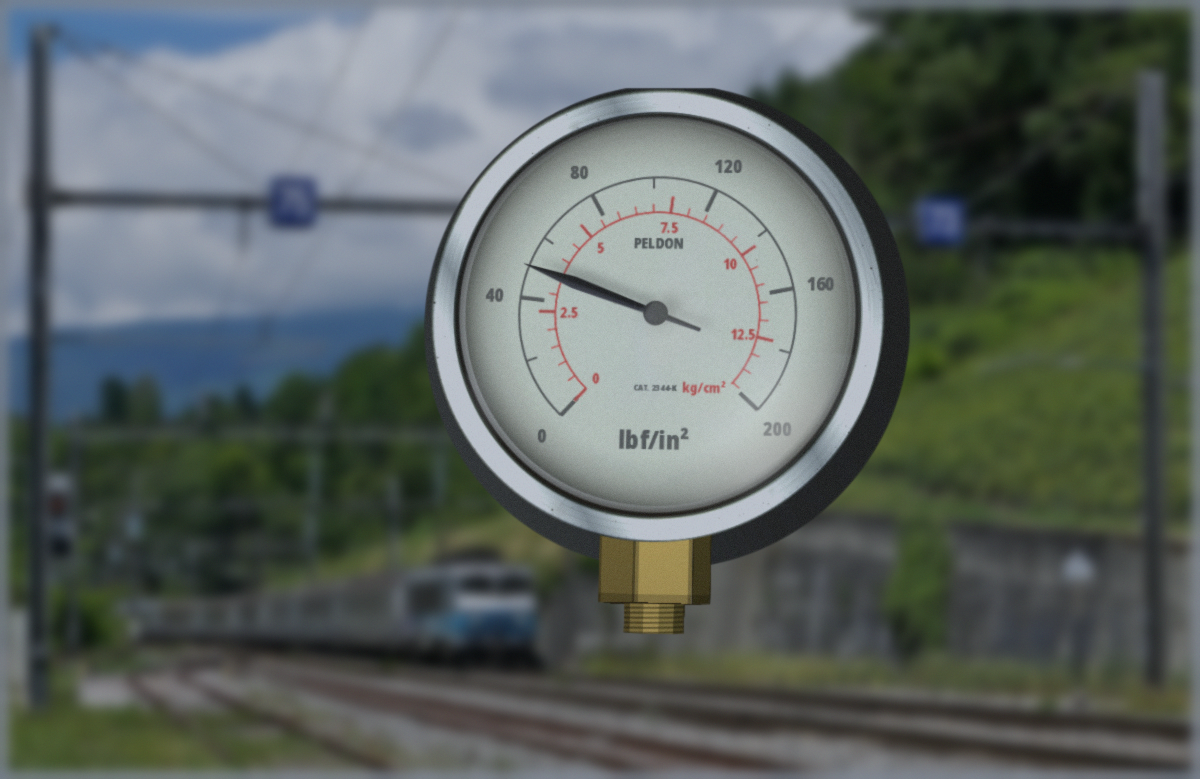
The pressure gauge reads 50 psi
